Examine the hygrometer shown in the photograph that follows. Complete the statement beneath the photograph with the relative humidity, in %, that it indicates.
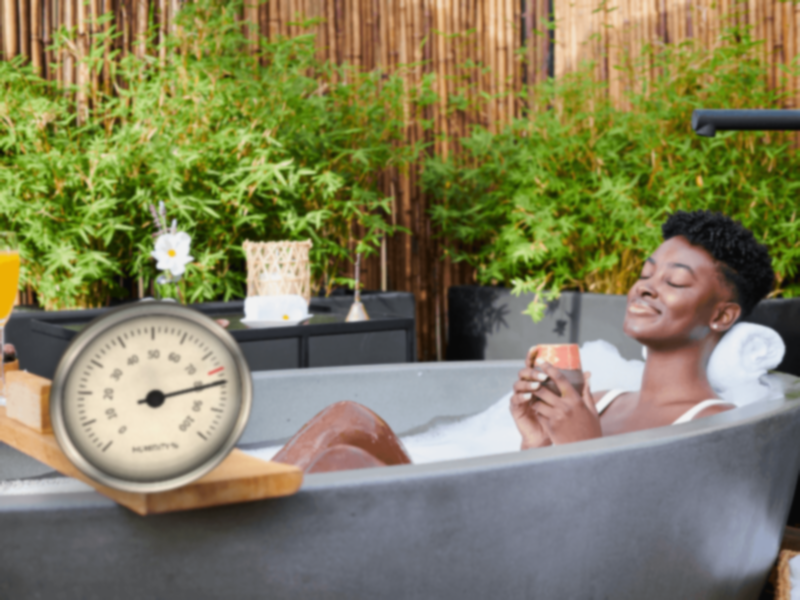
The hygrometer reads 80 %
